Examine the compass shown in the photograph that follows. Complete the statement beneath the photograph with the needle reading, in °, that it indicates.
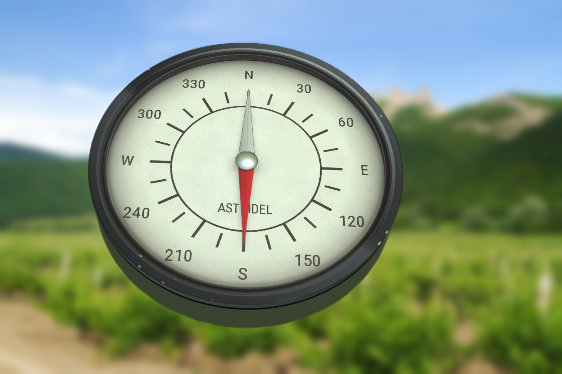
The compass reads 180 °
